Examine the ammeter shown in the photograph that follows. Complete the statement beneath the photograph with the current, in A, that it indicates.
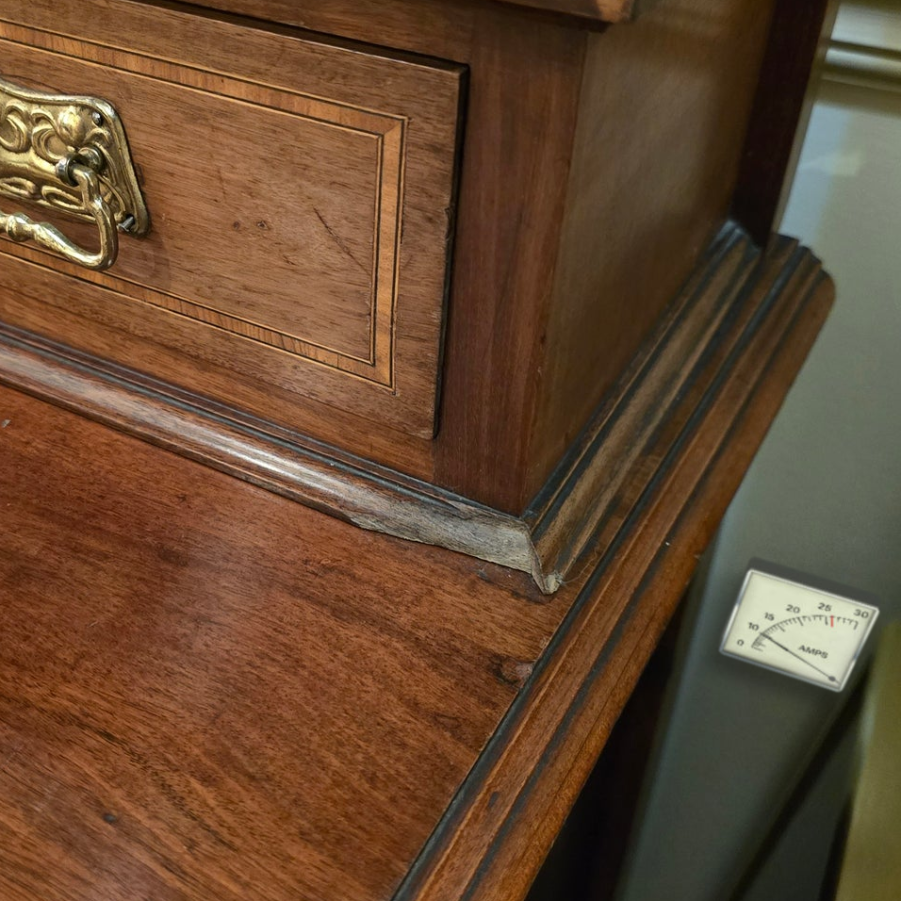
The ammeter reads 10 A
